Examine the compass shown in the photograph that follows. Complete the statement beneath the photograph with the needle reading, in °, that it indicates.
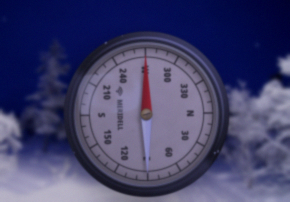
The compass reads 270 °
